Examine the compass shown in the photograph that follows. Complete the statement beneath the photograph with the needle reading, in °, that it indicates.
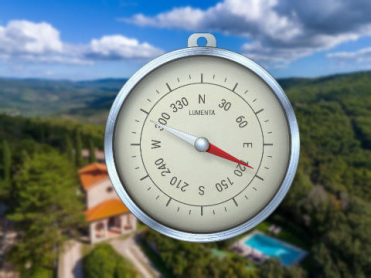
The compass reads 115 °
